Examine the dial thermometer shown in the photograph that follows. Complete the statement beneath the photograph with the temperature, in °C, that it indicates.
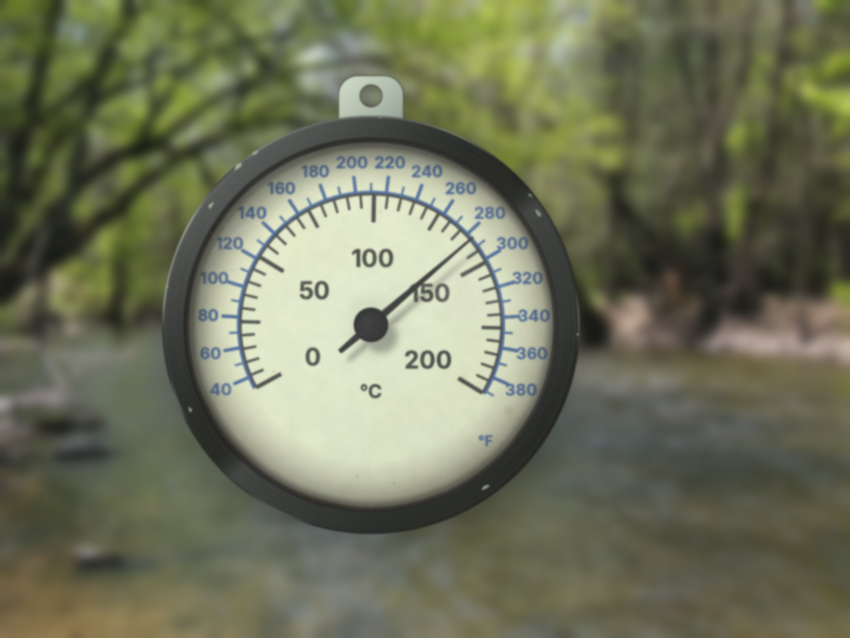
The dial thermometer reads 140 °C
